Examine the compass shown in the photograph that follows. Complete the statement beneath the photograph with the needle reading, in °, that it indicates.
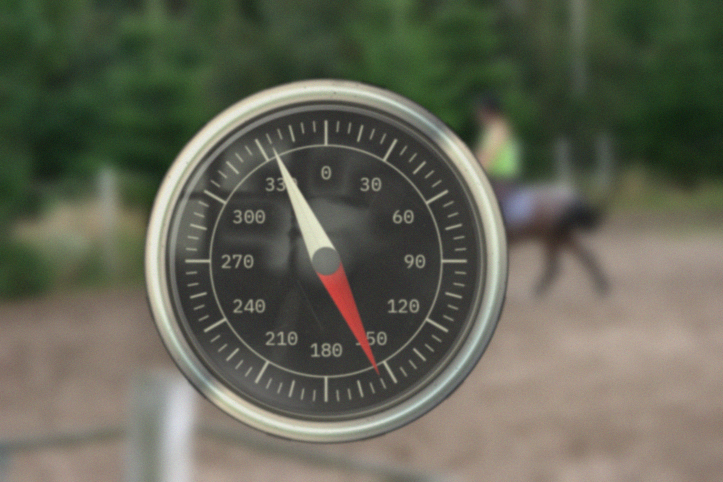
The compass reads 155 °
